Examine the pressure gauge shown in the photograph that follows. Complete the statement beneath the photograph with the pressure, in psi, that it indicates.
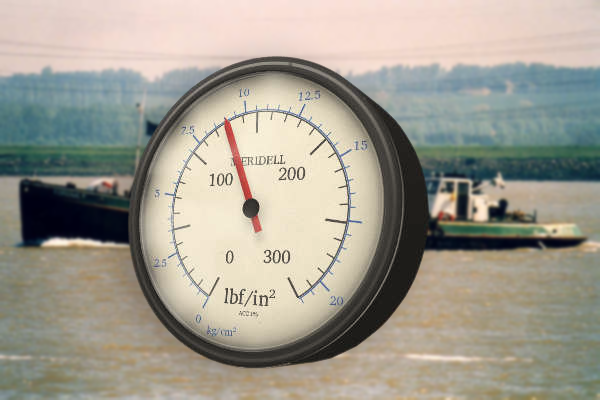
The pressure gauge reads 130 psi
